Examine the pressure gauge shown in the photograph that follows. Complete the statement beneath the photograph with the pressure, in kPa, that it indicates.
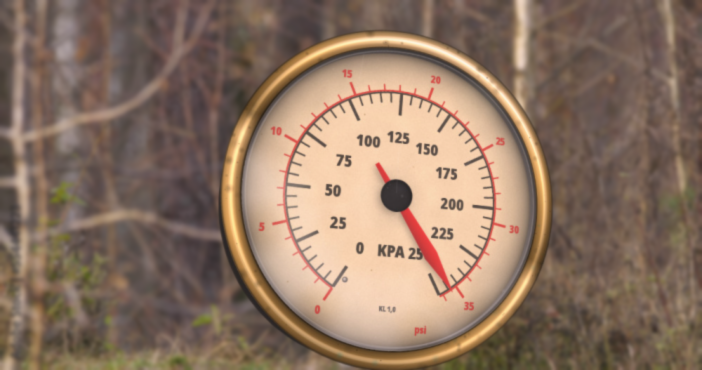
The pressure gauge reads 245 kPa
